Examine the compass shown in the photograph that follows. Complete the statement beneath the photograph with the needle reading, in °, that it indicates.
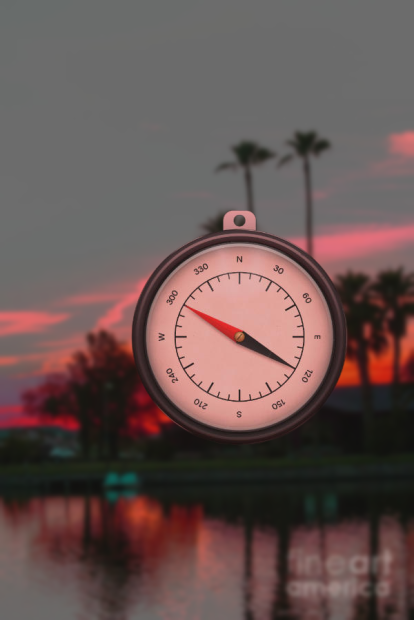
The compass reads 300 °
